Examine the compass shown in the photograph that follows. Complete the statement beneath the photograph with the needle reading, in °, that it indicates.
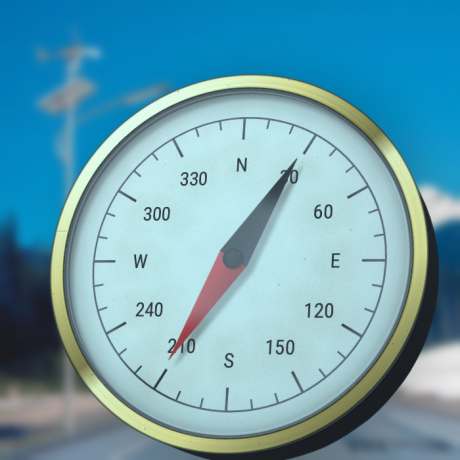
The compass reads 210 °
